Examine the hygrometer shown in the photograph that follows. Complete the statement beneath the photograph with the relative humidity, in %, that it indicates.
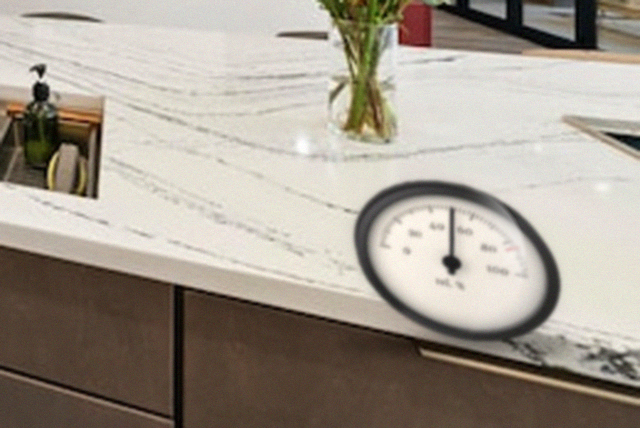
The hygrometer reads 50 %
